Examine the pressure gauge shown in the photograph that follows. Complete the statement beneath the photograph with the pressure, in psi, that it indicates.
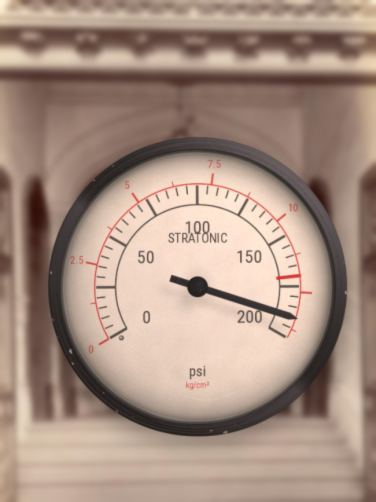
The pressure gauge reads 190 psi
